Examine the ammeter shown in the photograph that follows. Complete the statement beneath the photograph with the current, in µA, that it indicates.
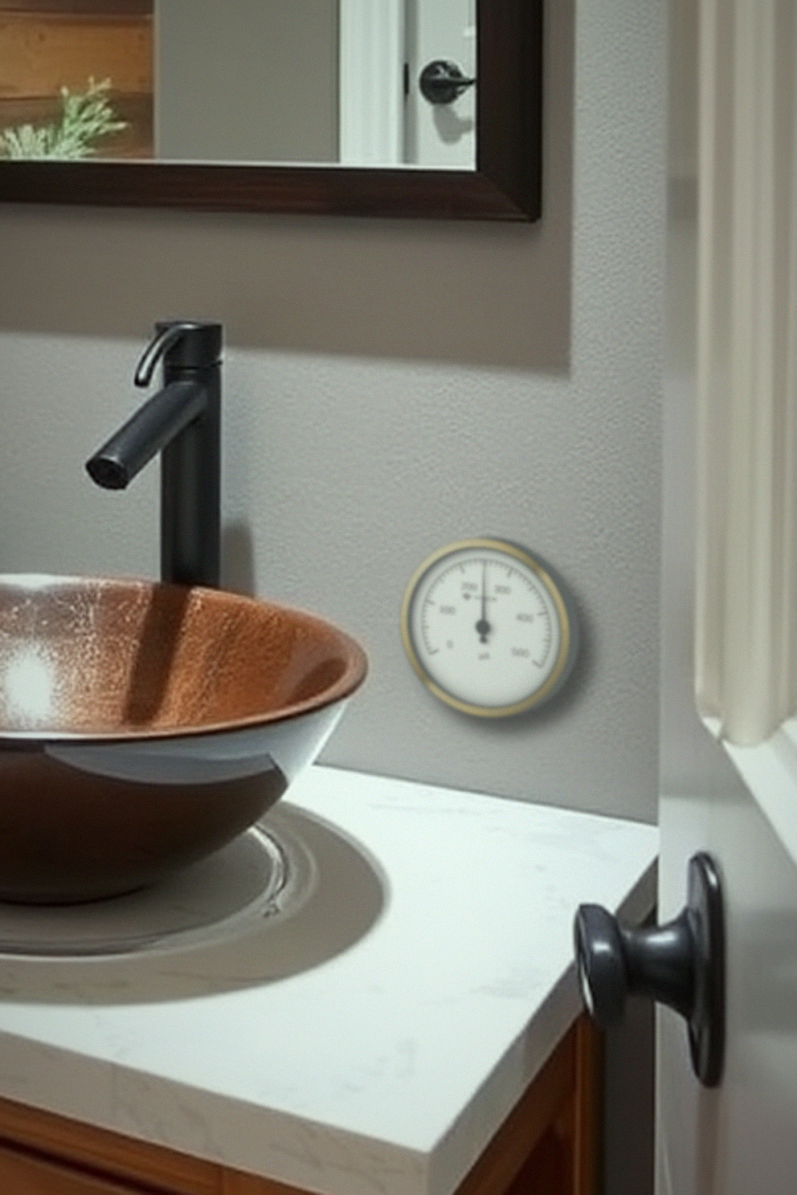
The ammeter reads 250 µA
